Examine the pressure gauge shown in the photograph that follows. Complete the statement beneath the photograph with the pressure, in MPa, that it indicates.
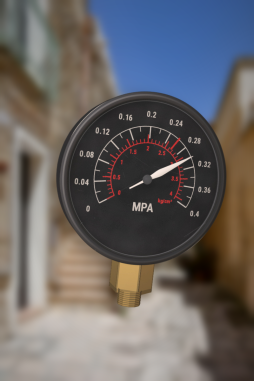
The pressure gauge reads 0.3 MPa
